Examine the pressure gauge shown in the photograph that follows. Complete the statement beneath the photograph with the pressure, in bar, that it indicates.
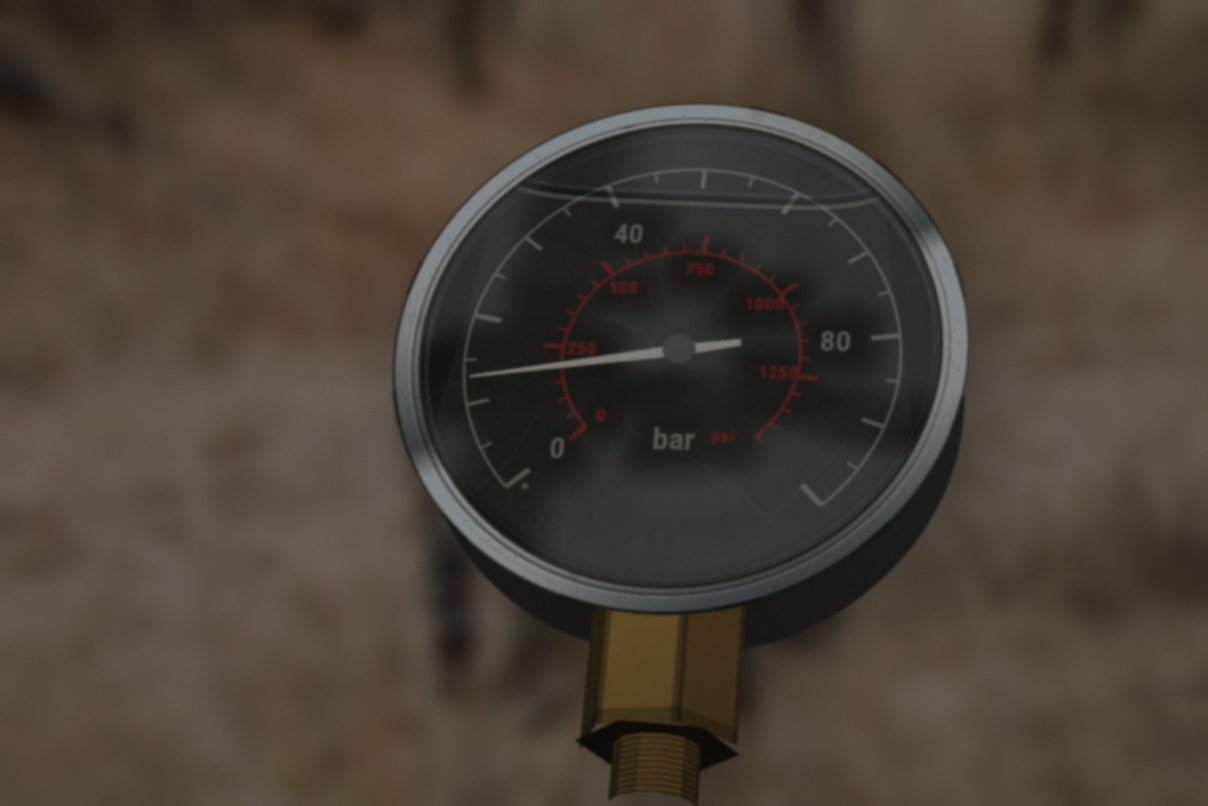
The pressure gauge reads 12.5 bar
